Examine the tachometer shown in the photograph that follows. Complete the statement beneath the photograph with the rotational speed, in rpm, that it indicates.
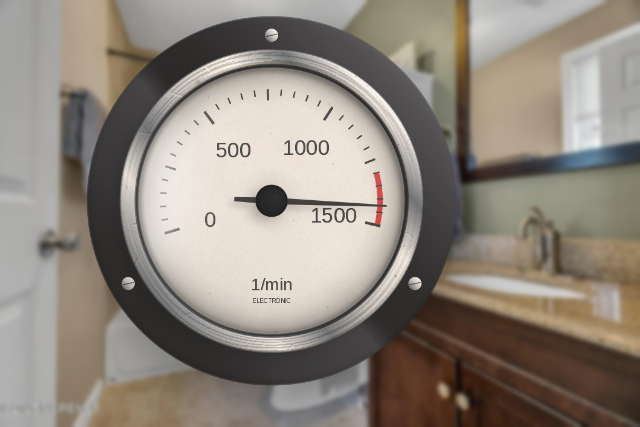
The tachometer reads 1425 rpm
